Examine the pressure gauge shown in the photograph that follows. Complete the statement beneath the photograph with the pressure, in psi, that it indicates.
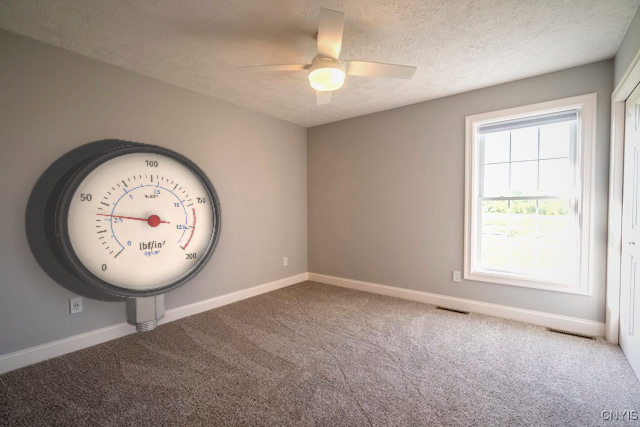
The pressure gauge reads 40 psi
